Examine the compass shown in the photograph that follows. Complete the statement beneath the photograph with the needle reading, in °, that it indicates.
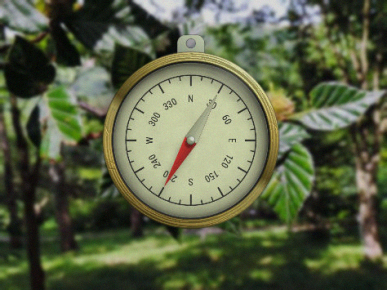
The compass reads 210 °
